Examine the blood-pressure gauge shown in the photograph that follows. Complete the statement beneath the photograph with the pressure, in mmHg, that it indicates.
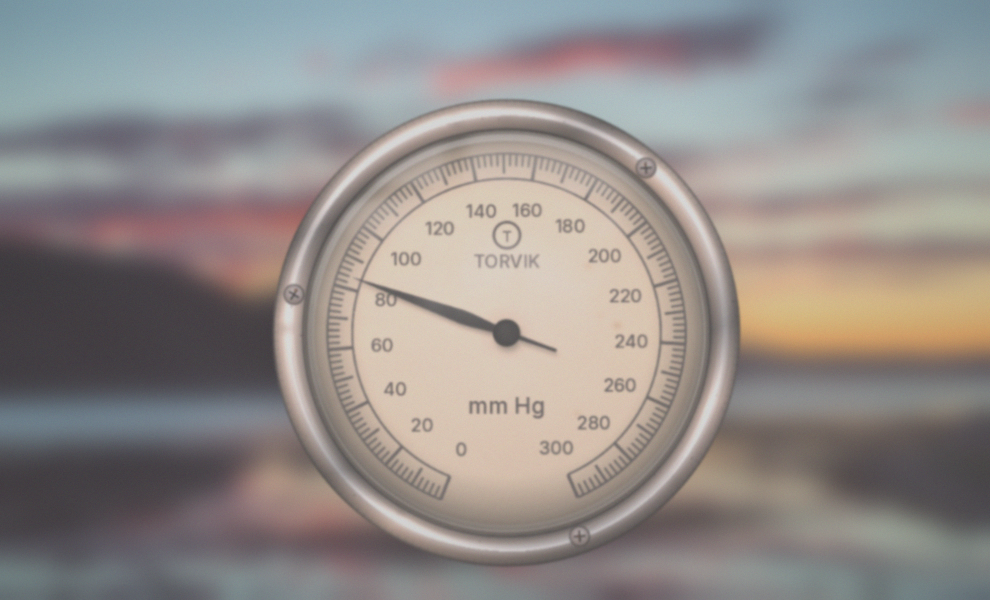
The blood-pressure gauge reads 84 mmHg
